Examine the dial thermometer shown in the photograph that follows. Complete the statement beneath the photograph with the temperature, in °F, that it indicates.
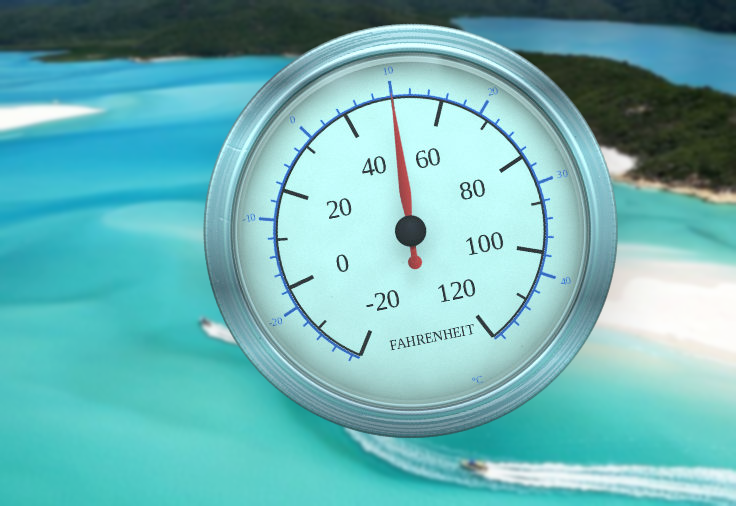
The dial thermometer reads 50 °F
